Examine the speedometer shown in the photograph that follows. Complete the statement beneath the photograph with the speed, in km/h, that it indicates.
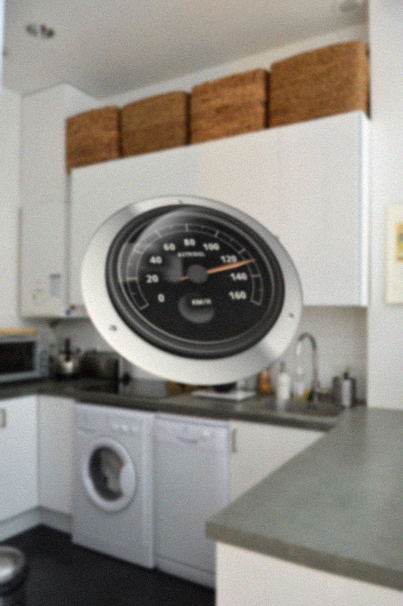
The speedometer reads 130 km/h
